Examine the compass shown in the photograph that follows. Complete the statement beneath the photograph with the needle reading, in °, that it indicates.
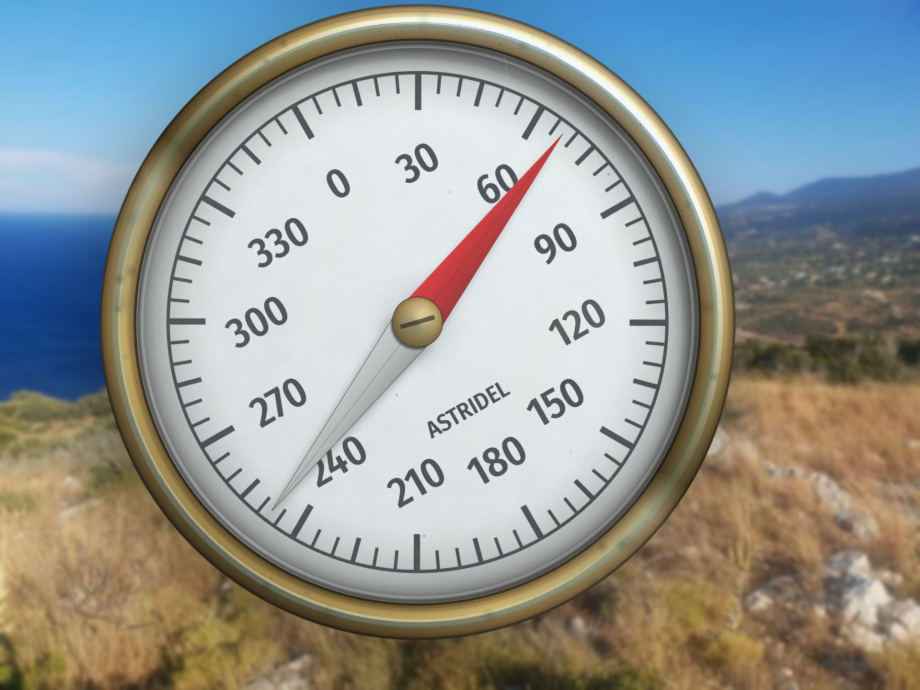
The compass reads 67.5 °
